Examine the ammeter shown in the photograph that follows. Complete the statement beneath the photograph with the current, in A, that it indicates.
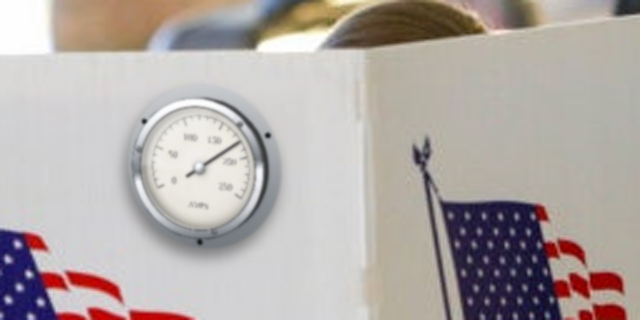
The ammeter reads 180 A
